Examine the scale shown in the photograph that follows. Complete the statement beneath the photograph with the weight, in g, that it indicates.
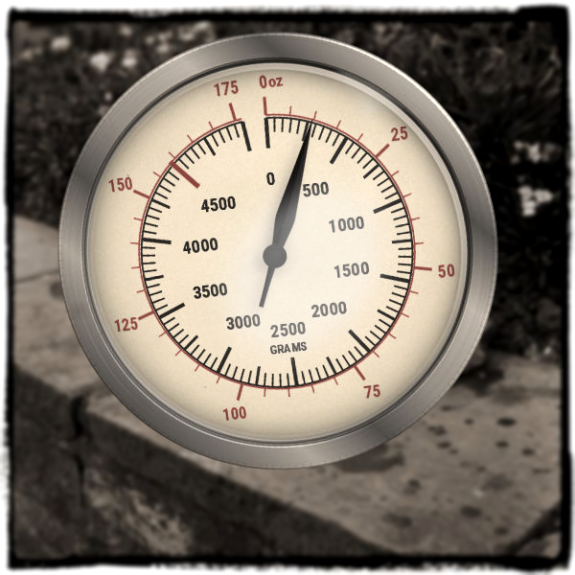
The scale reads 275 g
